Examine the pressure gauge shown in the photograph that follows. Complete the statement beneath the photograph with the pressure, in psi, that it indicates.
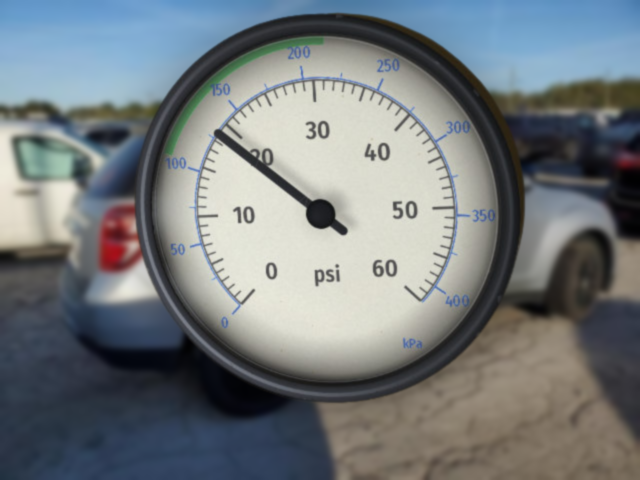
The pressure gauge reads 19 psi
